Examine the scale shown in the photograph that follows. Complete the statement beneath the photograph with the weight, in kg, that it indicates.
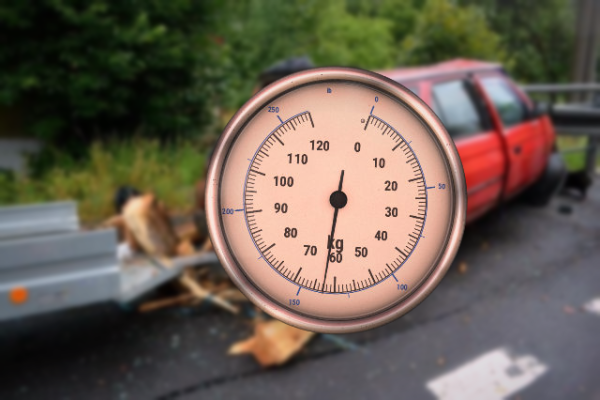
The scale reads 63 kg
